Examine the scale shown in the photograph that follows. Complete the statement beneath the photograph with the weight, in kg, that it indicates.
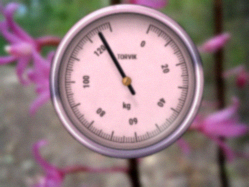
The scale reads 125 kg
